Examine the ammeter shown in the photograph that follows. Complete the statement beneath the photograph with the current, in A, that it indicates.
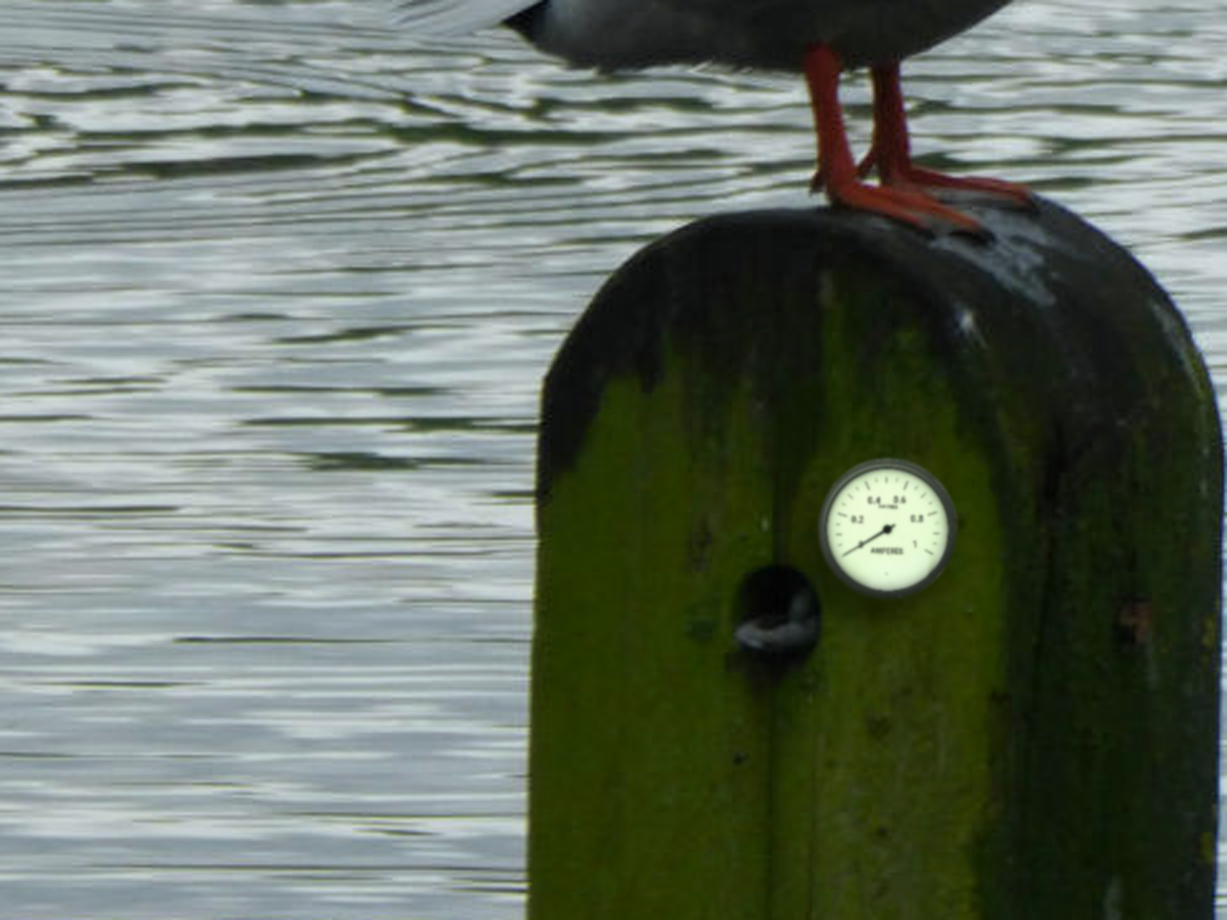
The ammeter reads 0 A
